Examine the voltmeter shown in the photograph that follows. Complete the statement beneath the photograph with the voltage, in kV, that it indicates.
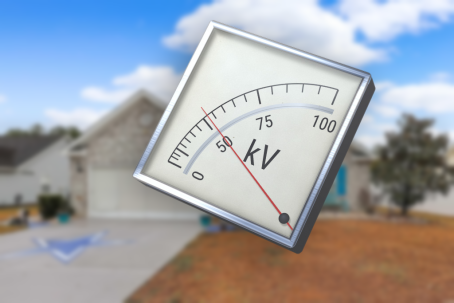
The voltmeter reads 52.5 kV
